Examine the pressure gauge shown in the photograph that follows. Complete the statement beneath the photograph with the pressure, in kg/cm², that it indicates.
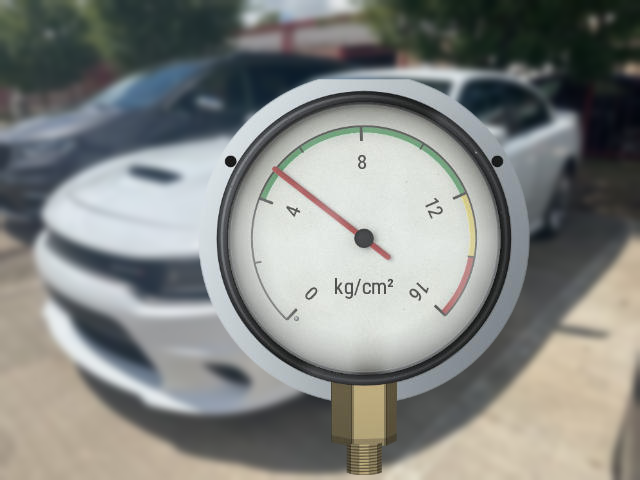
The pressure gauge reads 5 kg/cm²
